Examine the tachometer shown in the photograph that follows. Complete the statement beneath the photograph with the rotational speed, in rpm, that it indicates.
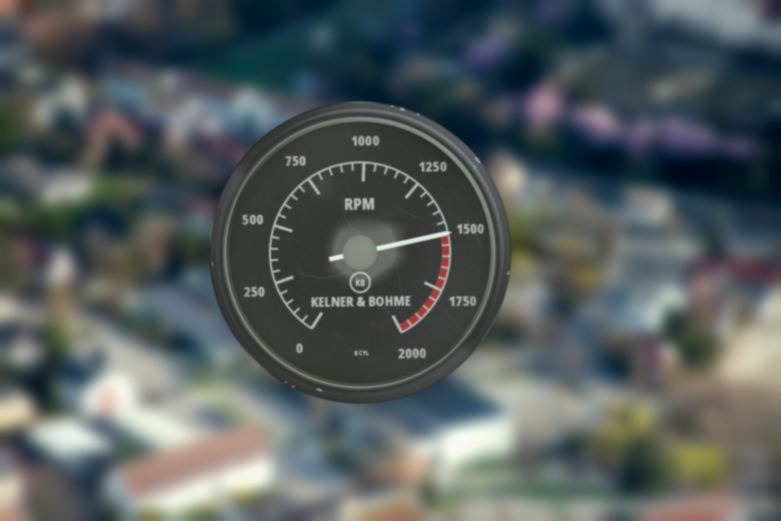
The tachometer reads 1500 rpm
